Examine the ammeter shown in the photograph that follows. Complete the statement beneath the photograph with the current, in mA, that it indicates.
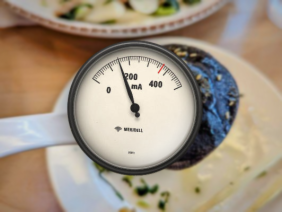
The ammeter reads 150 mA
